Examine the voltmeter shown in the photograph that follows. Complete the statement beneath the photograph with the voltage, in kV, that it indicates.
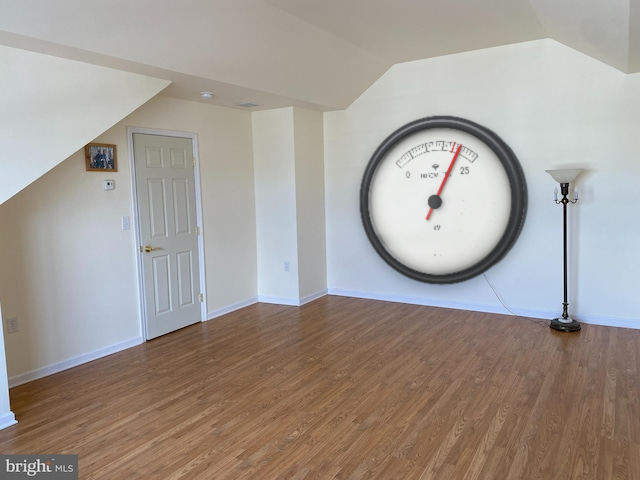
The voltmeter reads 20 kV
